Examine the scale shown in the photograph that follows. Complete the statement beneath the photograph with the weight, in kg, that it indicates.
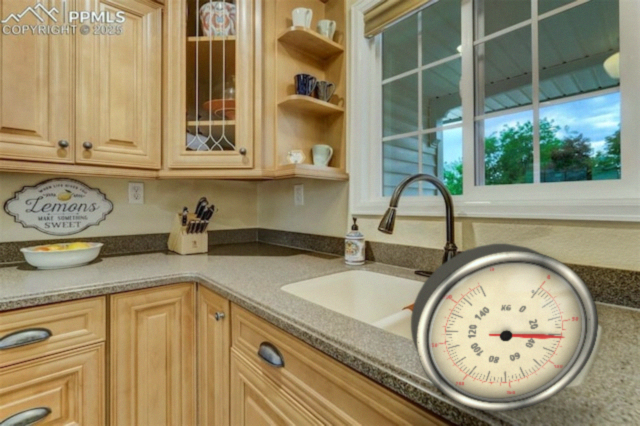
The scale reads 30 kg
